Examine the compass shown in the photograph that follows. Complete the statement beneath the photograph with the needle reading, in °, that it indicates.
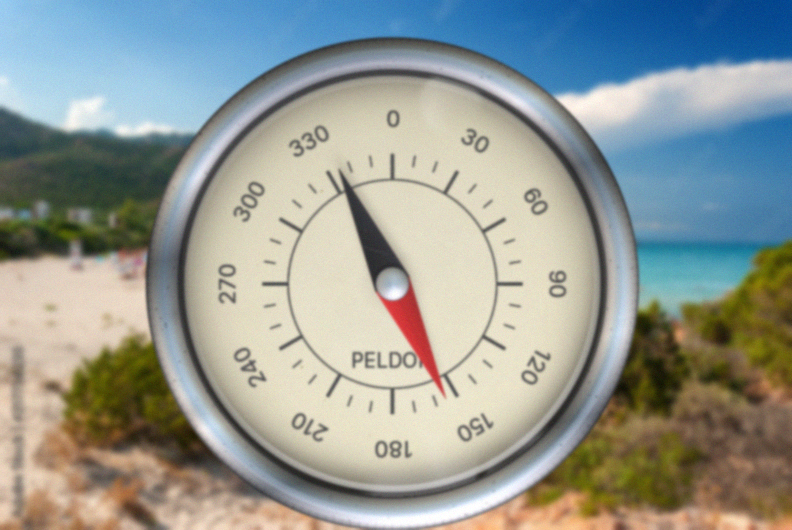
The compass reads 155 °
